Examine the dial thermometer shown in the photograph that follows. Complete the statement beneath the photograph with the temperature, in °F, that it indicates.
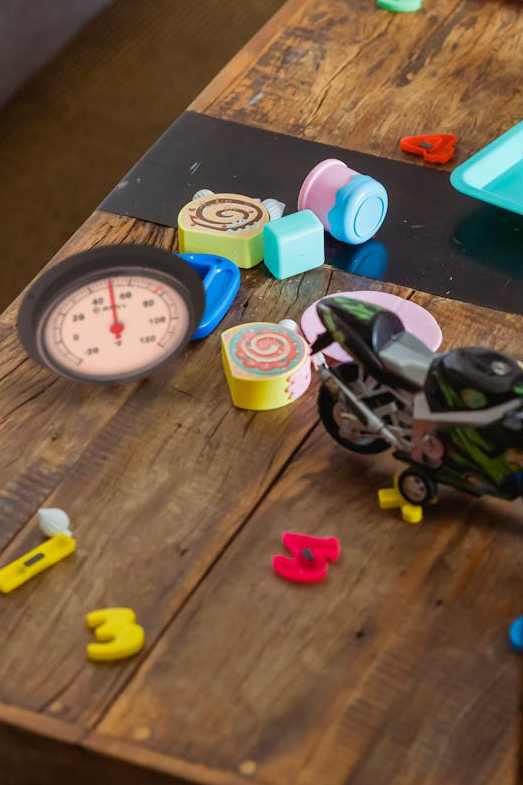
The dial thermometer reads 50 °F
